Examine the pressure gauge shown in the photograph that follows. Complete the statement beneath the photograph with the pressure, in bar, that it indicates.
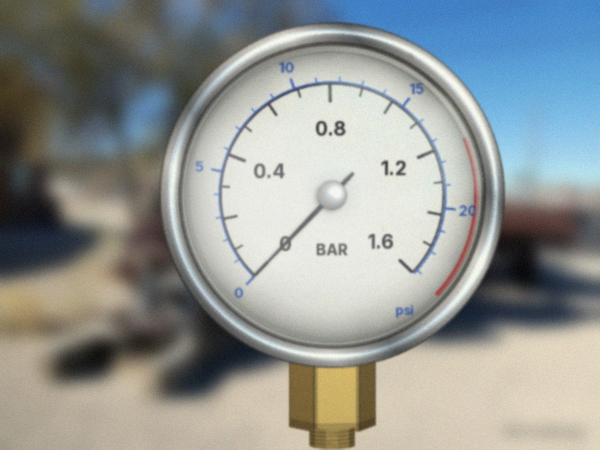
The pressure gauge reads 0 bar
